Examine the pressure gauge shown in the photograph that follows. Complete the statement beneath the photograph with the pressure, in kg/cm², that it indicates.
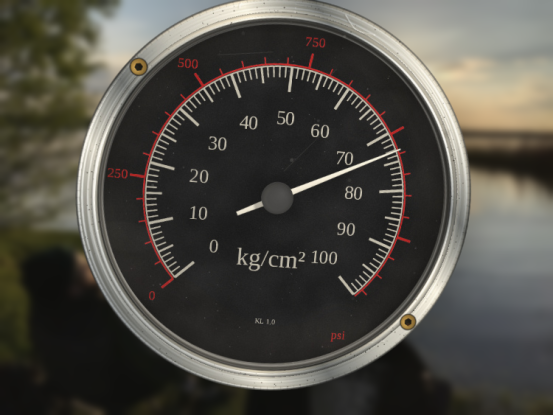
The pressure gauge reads 73 kg/cm²
